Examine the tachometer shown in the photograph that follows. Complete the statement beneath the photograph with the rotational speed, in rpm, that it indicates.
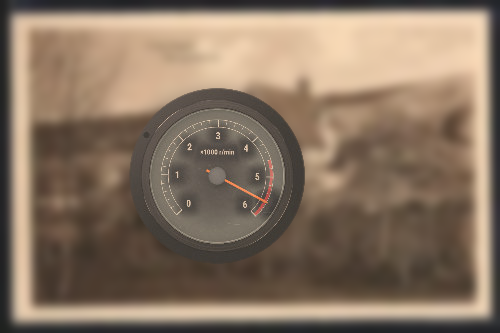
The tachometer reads 5600 rpm
